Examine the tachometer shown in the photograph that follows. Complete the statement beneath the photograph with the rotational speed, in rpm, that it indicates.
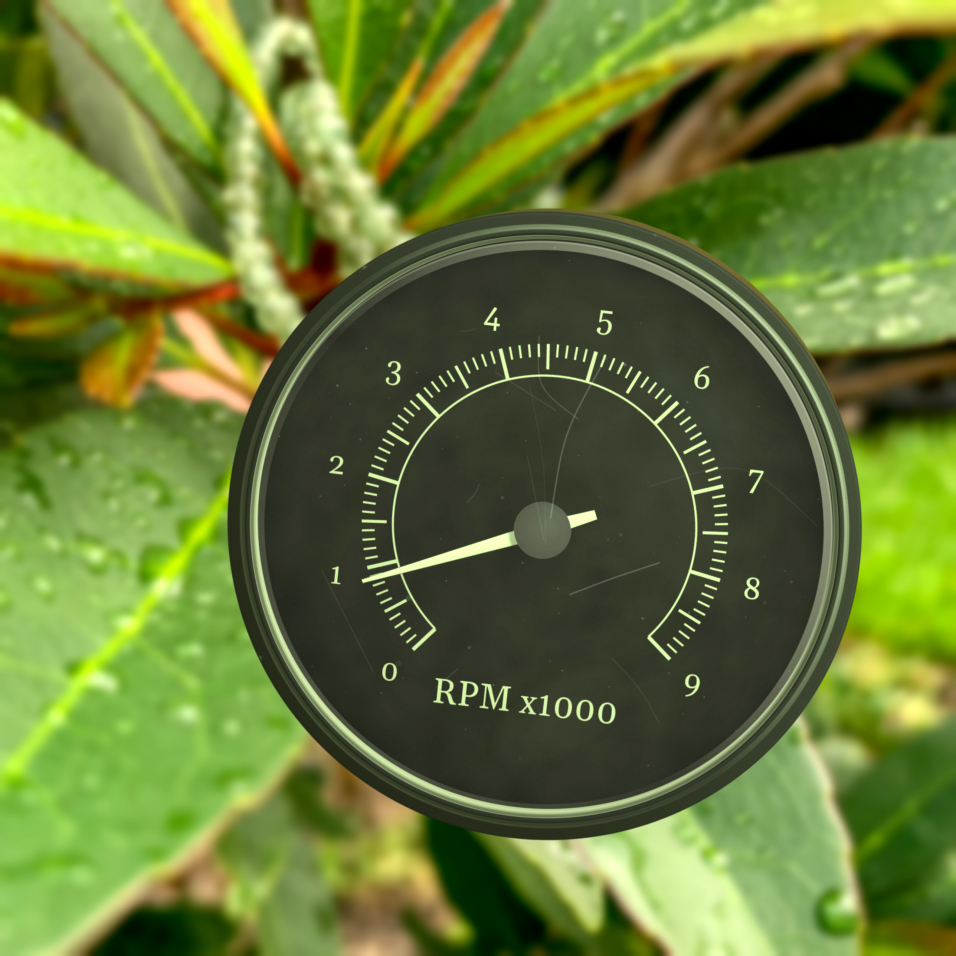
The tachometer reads 900 rpm
